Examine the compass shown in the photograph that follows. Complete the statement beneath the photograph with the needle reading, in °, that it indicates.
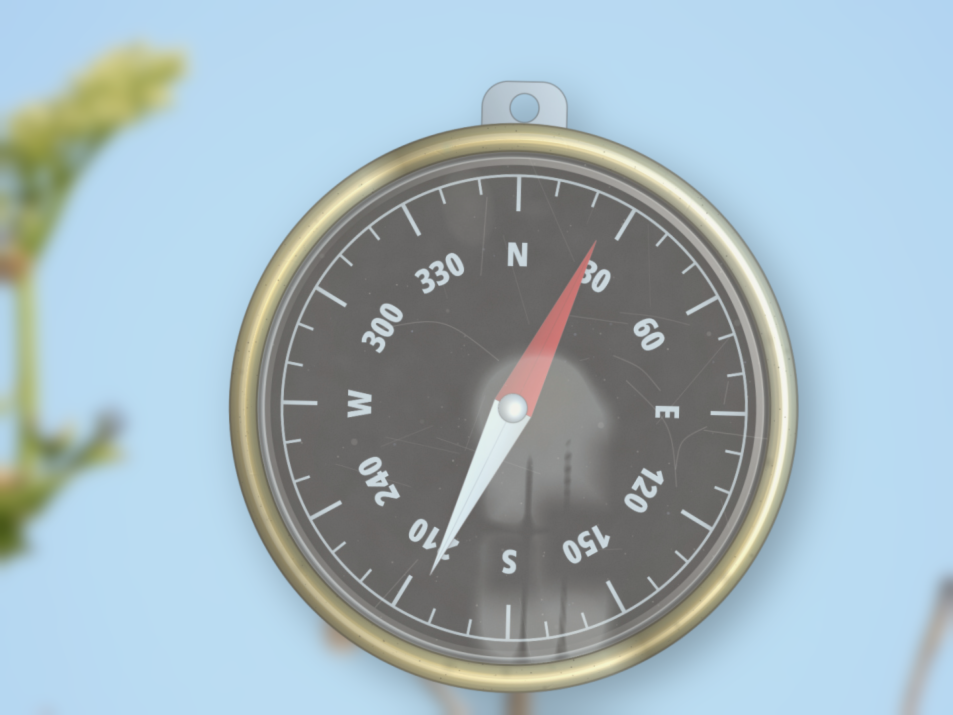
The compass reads 25 °
